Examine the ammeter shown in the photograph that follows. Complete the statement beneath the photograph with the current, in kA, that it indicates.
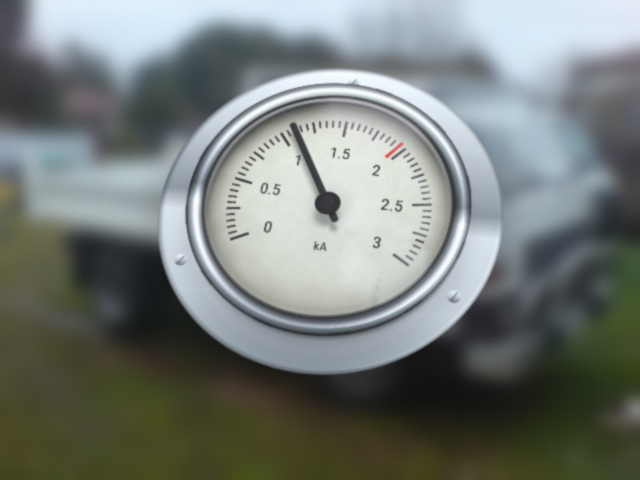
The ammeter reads 1.1 kA
